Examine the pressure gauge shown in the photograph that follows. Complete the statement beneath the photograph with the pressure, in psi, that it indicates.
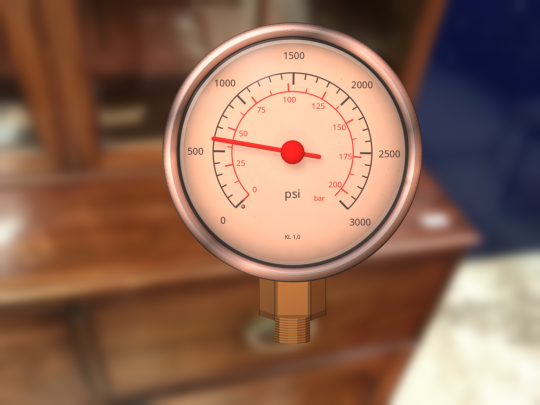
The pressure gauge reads 600 psi
